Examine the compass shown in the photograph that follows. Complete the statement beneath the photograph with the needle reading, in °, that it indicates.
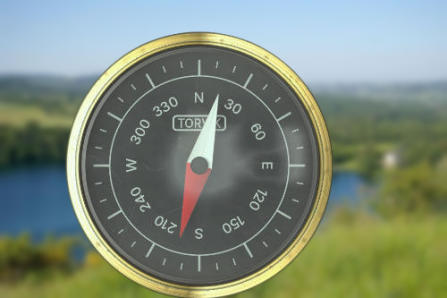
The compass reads 195 °
